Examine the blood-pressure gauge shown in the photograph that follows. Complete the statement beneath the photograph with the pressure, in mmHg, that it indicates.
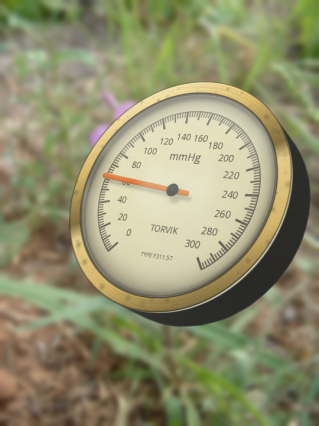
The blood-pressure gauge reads 60 mmHg
